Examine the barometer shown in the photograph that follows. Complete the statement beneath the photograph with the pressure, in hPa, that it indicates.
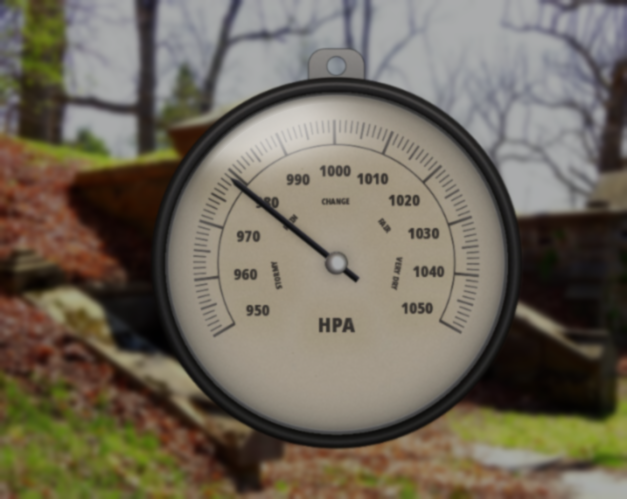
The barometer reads 979 hPa
